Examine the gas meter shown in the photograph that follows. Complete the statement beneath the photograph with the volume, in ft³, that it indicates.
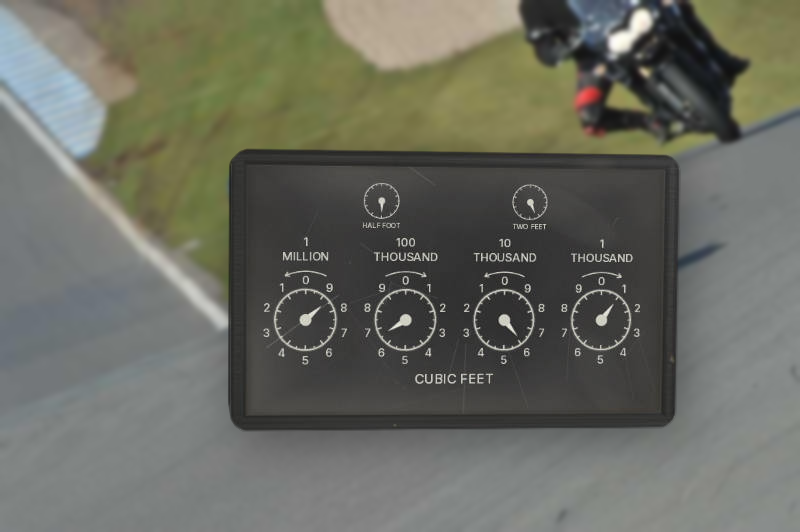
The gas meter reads 866100 ft³
